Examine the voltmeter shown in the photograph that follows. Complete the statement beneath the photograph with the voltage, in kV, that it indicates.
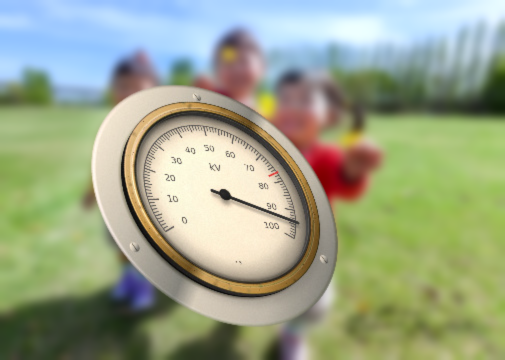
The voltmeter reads 95 kV
